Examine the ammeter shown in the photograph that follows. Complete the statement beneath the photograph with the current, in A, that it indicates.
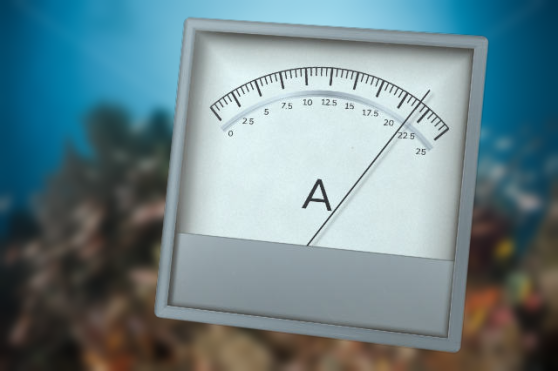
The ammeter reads 21.5 A
